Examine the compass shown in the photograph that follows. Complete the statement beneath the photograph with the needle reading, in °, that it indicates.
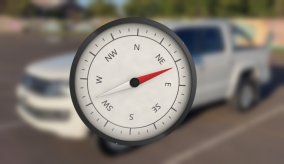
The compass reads 65 °
